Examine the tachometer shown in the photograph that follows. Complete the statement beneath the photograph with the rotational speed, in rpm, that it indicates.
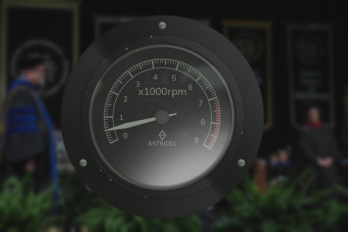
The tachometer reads 500 rpm
